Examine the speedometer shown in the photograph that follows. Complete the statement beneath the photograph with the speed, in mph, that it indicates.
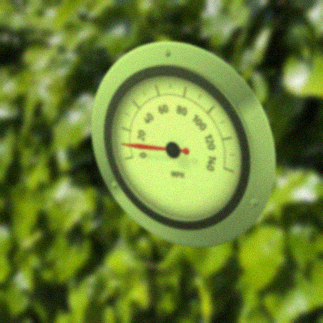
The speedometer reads 10 mph
